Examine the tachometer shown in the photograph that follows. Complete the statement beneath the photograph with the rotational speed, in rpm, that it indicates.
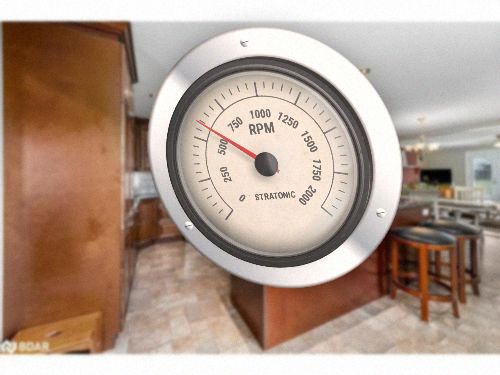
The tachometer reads 600 rpm
